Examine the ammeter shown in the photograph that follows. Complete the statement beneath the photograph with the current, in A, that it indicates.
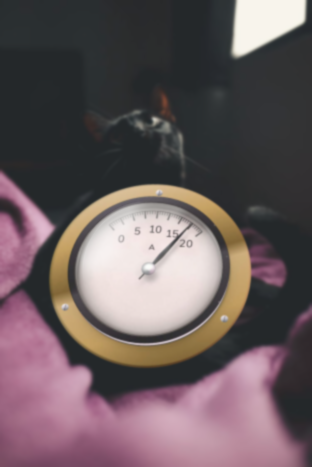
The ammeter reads 17.5 A
